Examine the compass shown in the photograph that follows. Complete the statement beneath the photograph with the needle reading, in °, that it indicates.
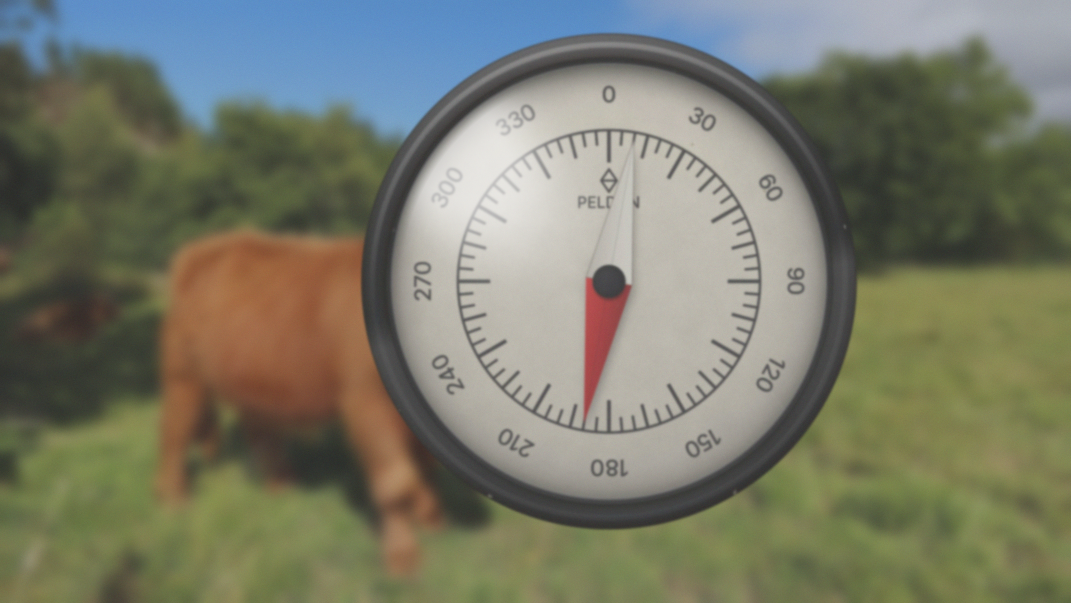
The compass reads 190 °
